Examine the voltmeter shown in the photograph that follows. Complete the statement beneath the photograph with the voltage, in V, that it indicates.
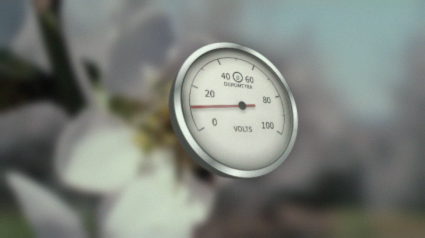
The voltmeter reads 10 V
